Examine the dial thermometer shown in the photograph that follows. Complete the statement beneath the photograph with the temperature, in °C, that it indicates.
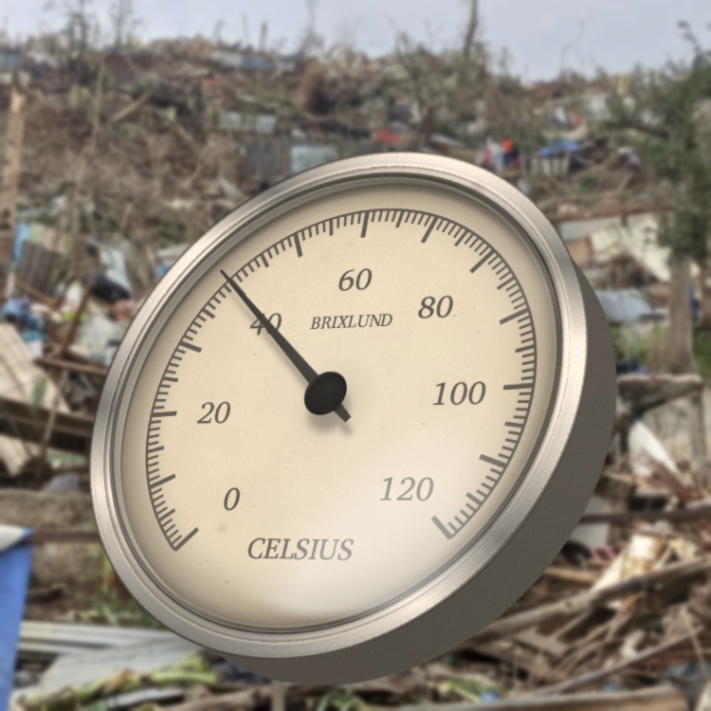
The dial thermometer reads 40 °C
